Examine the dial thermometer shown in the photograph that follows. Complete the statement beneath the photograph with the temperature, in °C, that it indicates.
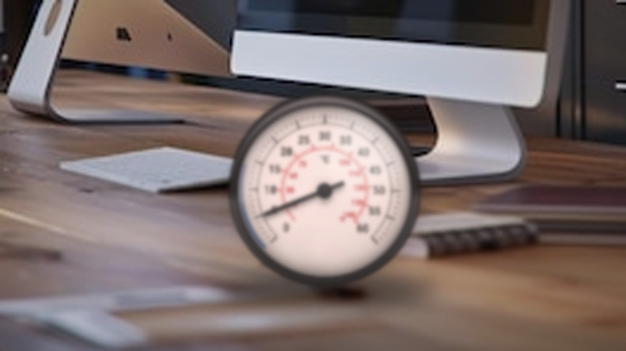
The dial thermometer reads 5 °C
